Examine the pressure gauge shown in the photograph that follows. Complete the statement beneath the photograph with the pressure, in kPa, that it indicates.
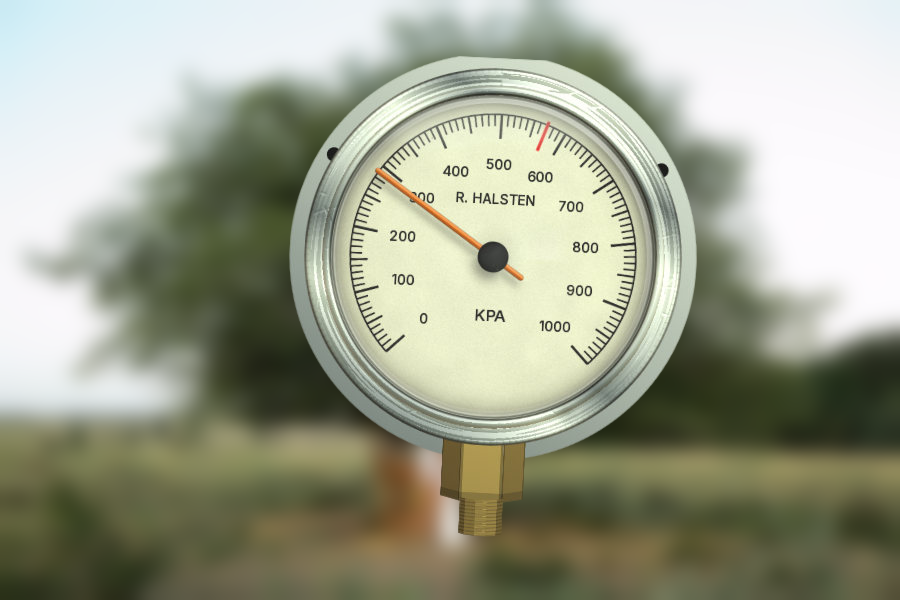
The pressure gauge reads 290 kPa
